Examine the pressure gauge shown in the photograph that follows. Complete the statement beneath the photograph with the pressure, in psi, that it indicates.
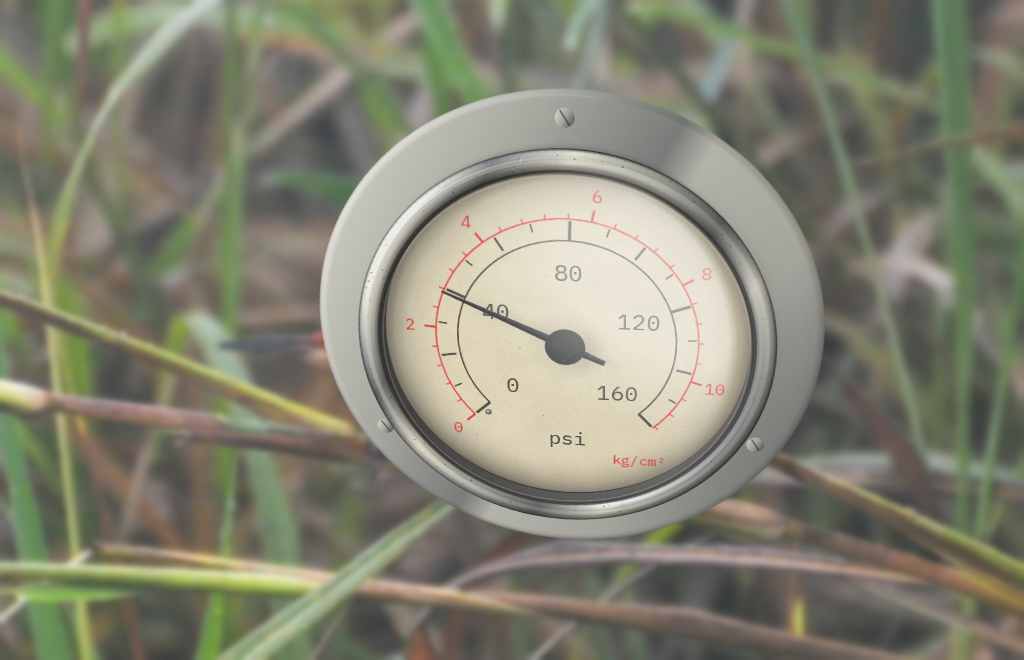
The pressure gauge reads 40 psi
